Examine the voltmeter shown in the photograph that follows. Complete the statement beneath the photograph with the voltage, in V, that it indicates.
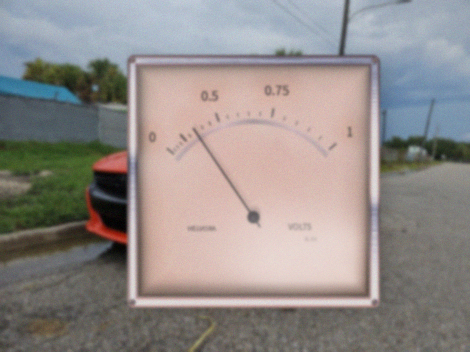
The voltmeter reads 0.35 V
